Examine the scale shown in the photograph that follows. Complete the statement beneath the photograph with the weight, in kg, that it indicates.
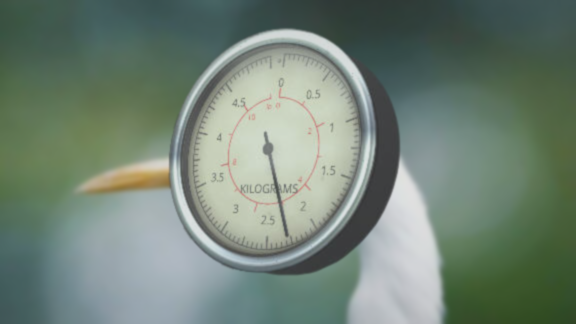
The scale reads 2.25 kg
